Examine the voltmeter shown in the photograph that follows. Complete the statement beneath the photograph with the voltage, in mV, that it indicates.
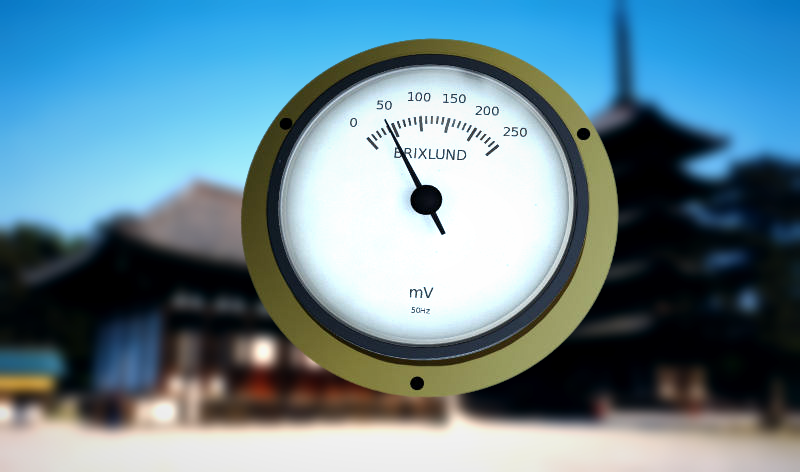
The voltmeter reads 40 mV
